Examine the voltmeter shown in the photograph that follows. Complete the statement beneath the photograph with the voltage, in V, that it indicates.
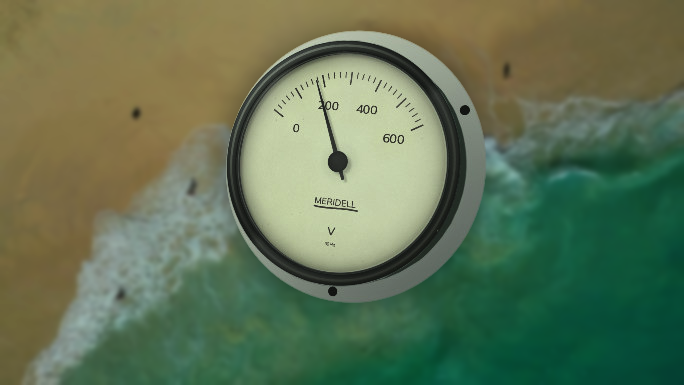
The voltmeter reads 180 V
